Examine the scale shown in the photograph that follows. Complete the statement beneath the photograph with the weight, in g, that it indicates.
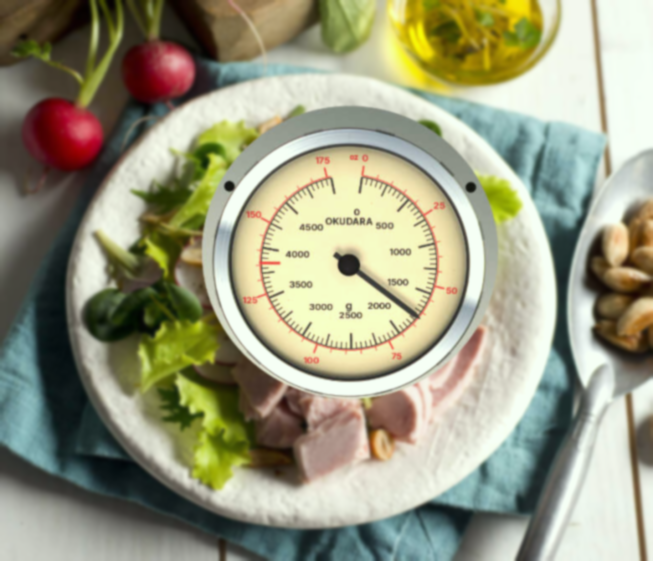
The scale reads 1750 g
